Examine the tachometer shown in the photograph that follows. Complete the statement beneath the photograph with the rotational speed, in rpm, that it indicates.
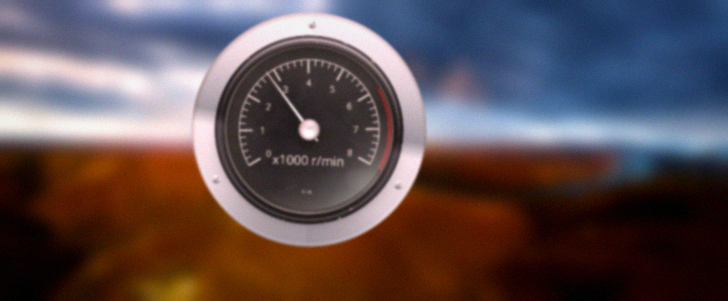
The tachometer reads 2800 rpm
